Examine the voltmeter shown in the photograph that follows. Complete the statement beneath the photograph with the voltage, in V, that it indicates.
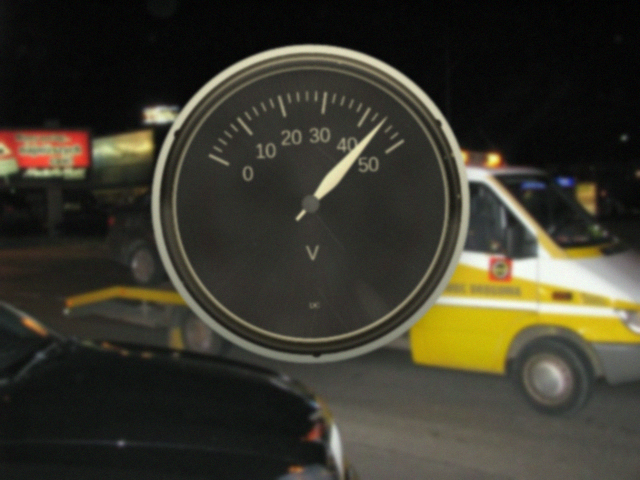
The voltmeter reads 44 V
